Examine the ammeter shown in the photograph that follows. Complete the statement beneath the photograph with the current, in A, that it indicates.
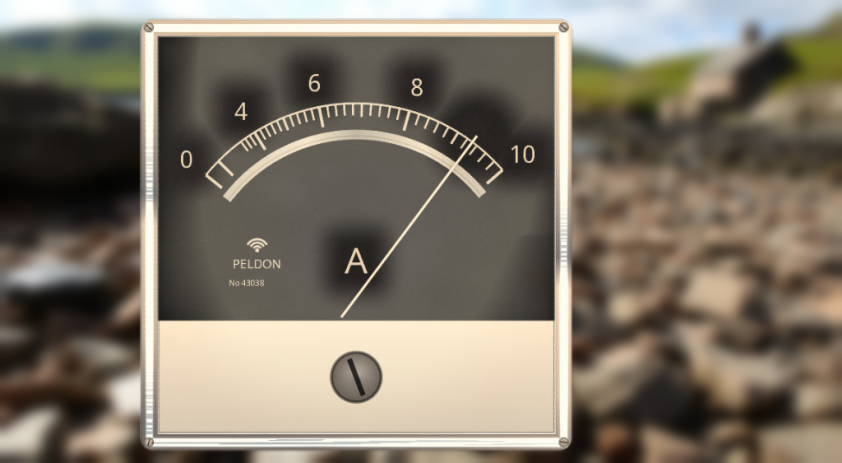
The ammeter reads 9.3 A
